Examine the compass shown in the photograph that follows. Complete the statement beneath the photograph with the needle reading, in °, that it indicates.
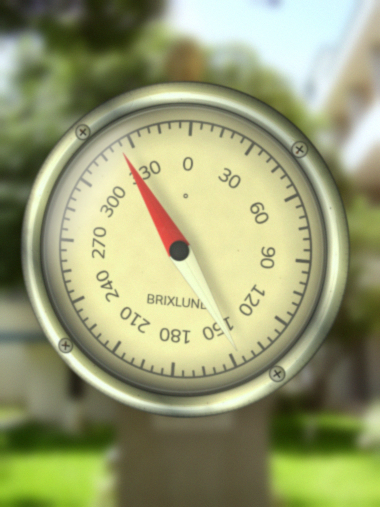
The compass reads 325 °
